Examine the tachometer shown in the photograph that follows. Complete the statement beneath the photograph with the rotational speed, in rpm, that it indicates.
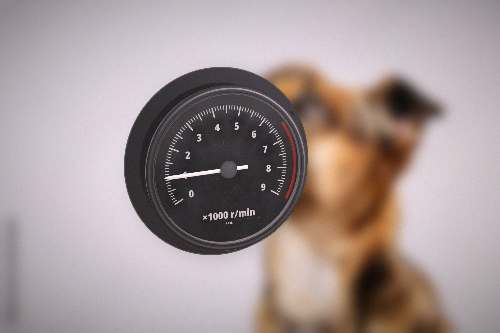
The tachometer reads 1000 rpm
